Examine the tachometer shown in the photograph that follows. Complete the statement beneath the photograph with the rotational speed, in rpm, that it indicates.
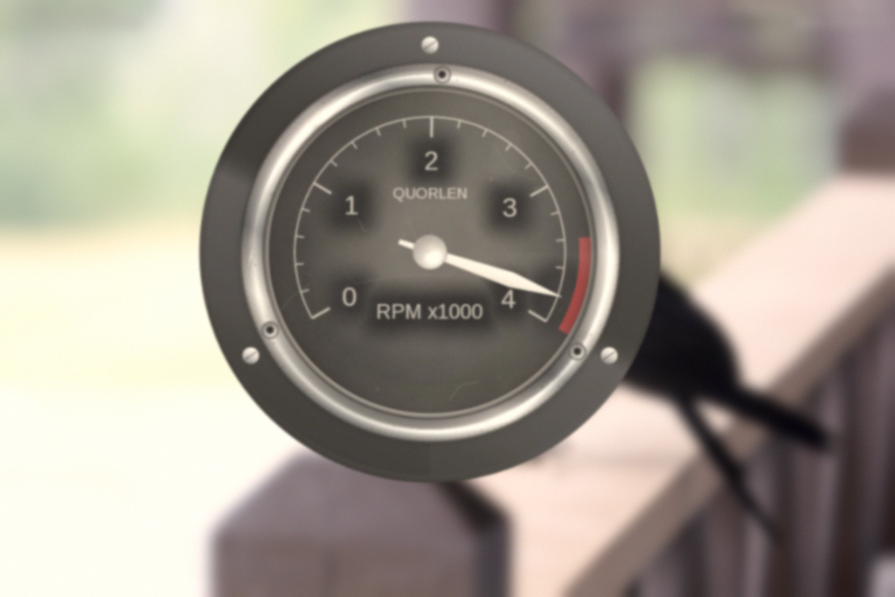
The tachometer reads 3800 rpm
